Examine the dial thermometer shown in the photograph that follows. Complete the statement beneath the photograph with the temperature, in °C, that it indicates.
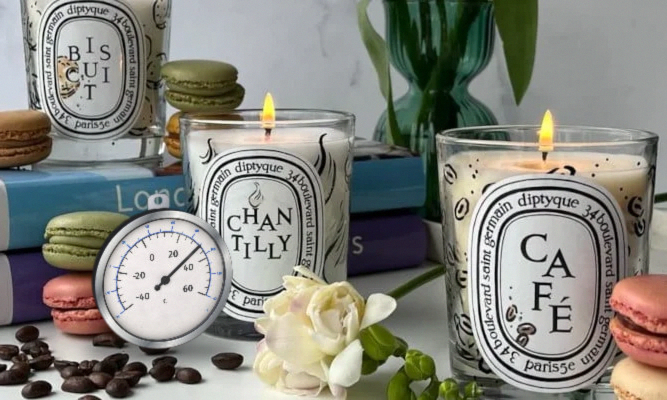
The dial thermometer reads 32 °C
